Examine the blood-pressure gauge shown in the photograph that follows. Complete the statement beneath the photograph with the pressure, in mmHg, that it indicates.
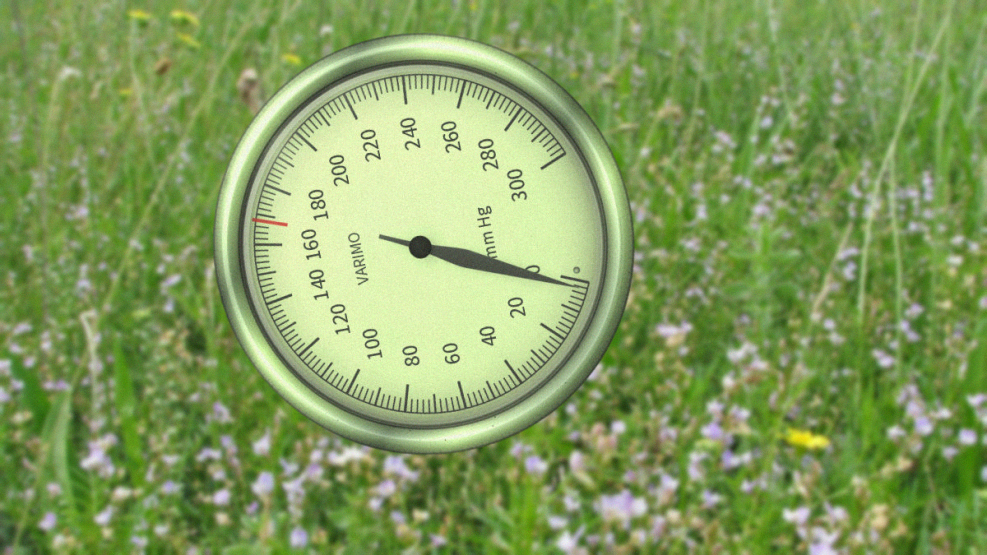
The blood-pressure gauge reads 2 mmHg
